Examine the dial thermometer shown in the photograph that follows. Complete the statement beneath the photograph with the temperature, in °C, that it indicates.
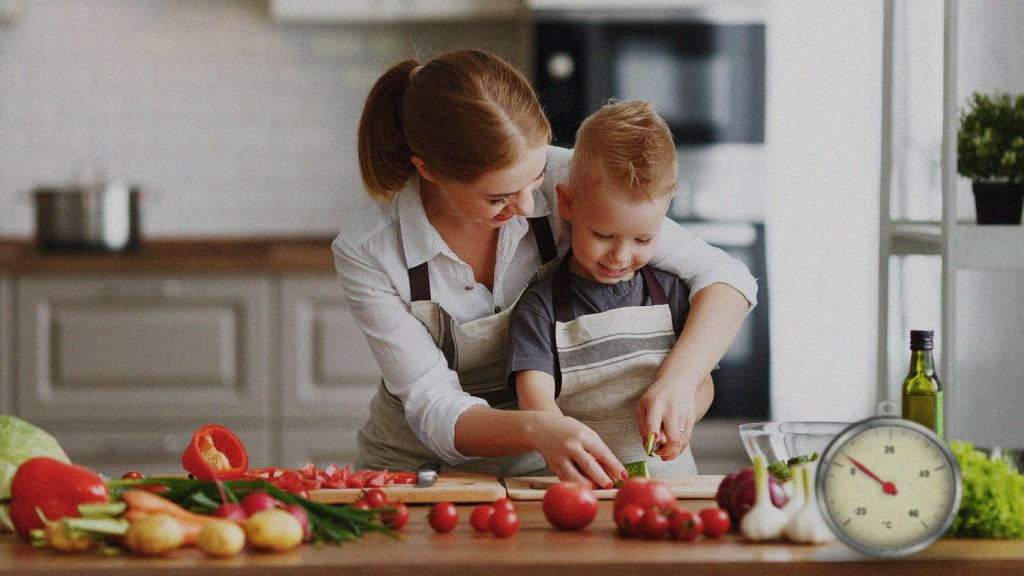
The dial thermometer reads 4 °C
